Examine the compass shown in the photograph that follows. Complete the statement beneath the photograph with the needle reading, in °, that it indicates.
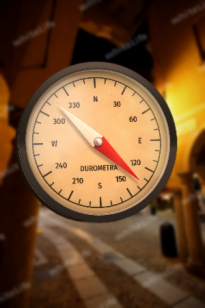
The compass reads 135 °
